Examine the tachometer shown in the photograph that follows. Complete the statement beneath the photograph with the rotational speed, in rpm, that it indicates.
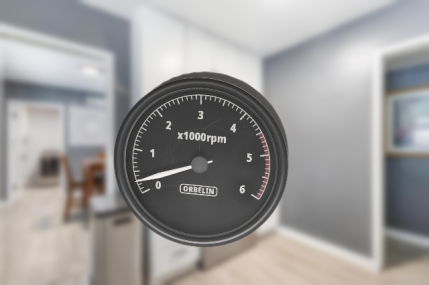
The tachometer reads 300 rpm
